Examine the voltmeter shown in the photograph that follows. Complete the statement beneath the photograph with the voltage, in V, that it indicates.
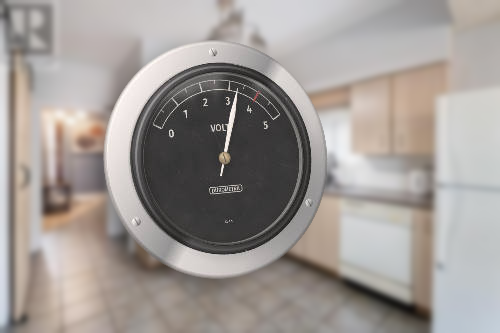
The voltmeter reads 3.25 V
